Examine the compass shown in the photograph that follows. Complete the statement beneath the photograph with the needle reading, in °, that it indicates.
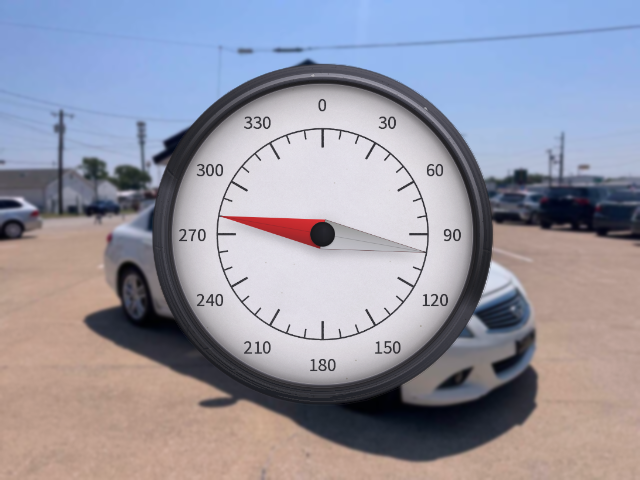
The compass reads 280 °
